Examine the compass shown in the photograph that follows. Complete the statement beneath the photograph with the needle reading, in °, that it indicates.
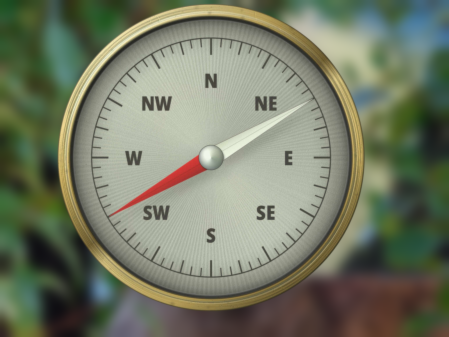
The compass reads 240 °
